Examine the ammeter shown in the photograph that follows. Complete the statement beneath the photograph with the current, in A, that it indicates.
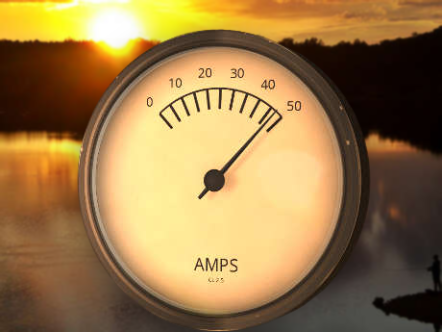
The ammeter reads 47.5 A
